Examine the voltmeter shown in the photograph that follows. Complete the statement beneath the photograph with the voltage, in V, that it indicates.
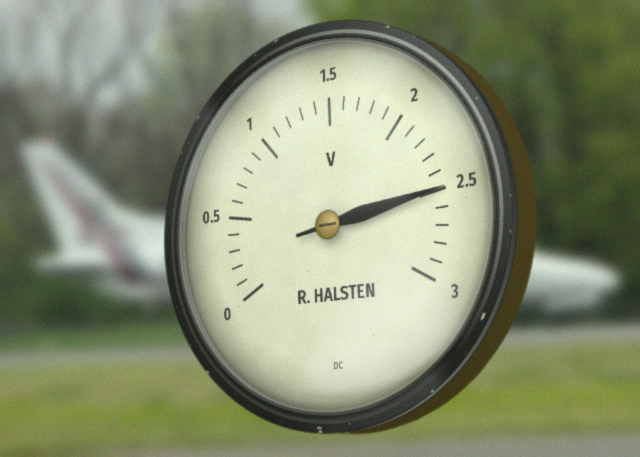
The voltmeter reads 2.5 V
